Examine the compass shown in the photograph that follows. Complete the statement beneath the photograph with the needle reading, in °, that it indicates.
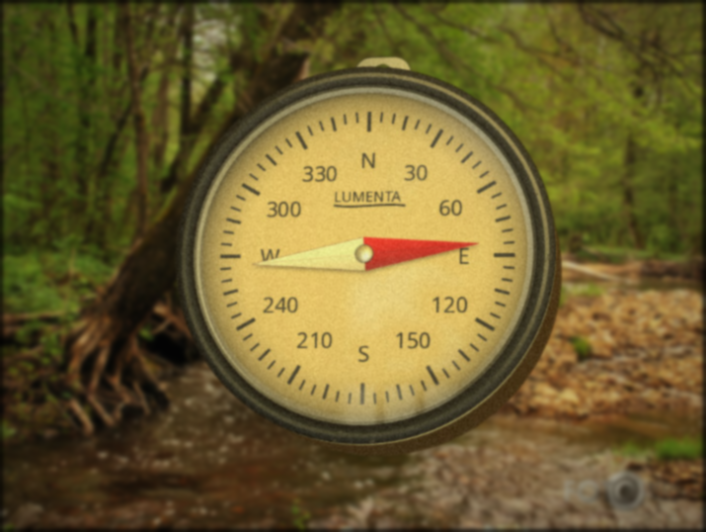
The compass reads 85 °
